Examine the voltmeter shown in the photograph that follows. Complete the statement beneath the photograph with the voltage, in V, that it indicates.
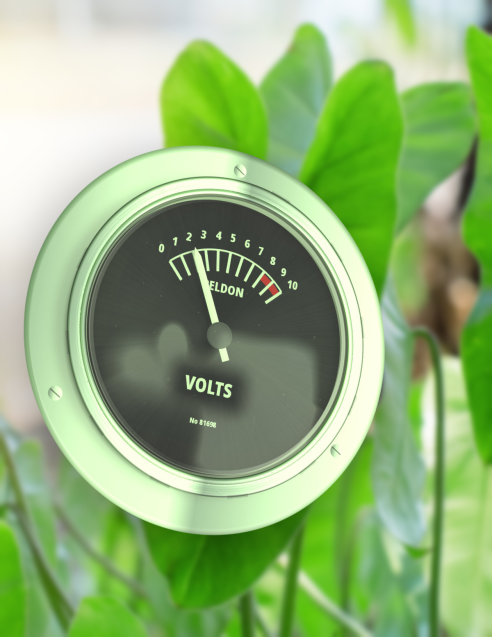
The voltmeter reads 2 V
